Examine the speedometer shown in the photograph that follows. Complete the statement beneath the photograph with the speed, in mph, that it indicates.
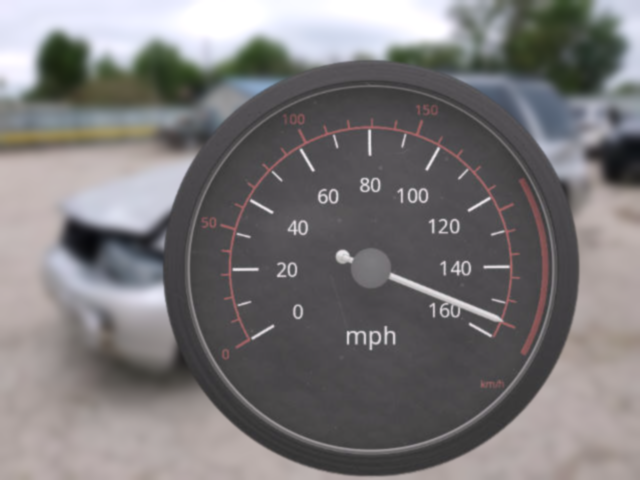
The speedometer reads 155 mph
